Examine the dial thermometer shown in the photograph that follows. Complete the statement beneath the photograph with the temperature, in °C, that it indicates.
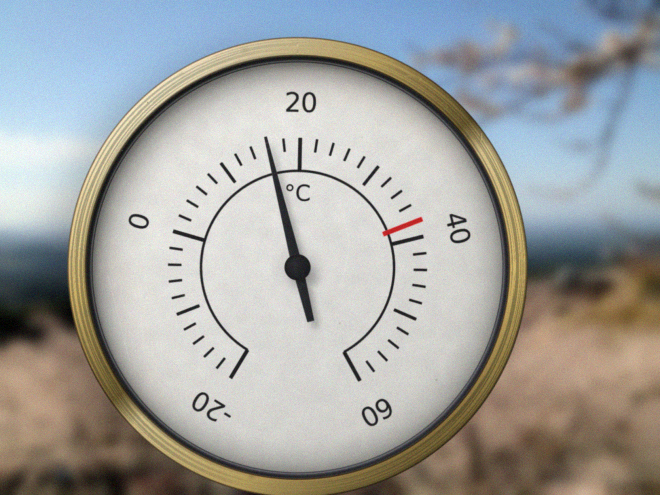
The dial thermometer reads 16 °C
